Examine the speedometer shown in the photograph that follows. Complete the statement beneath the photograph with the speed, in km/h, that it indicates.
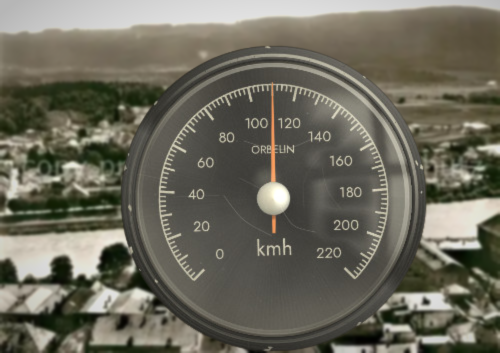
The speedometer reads 110 km/h
